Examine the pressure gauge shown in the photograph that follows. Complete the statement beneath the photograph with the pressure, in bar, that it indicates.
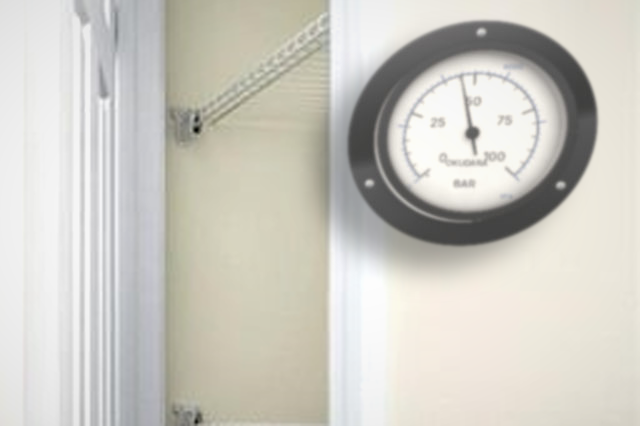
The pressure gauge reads 45 bar
